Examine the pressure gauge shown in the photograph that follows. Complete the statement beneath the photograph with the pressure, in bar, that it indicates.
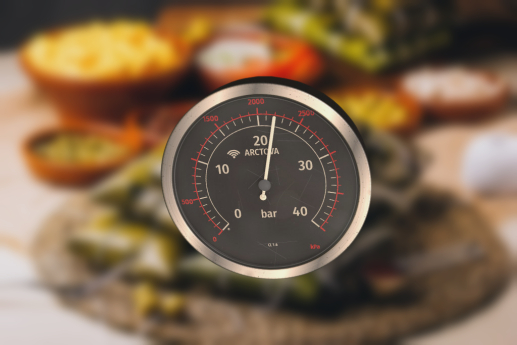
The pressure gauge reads 22 bar
